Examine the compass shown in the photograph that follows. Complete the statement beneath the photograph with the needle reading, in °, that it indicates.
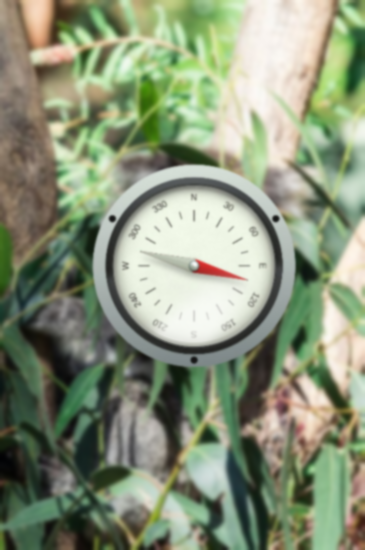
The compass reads 105 °
